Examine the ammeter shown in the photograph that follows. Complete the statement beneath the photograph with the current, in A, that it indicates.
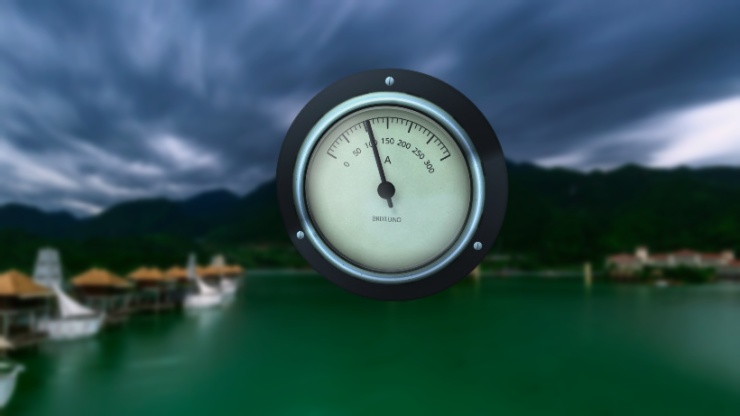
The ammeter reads 110 A
